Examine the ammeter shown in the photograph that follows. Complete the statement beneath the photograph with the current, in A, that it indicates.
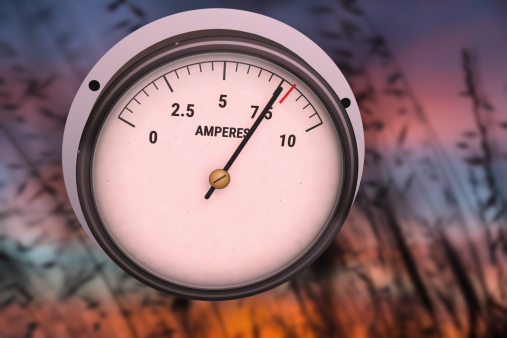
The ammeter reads 7.5 A
